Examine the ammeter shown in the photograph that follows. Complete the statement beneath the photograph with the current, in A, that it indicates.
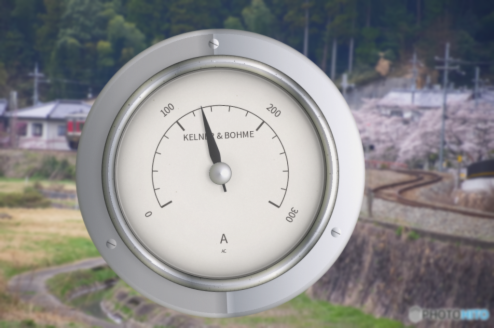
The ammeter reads 130 A
